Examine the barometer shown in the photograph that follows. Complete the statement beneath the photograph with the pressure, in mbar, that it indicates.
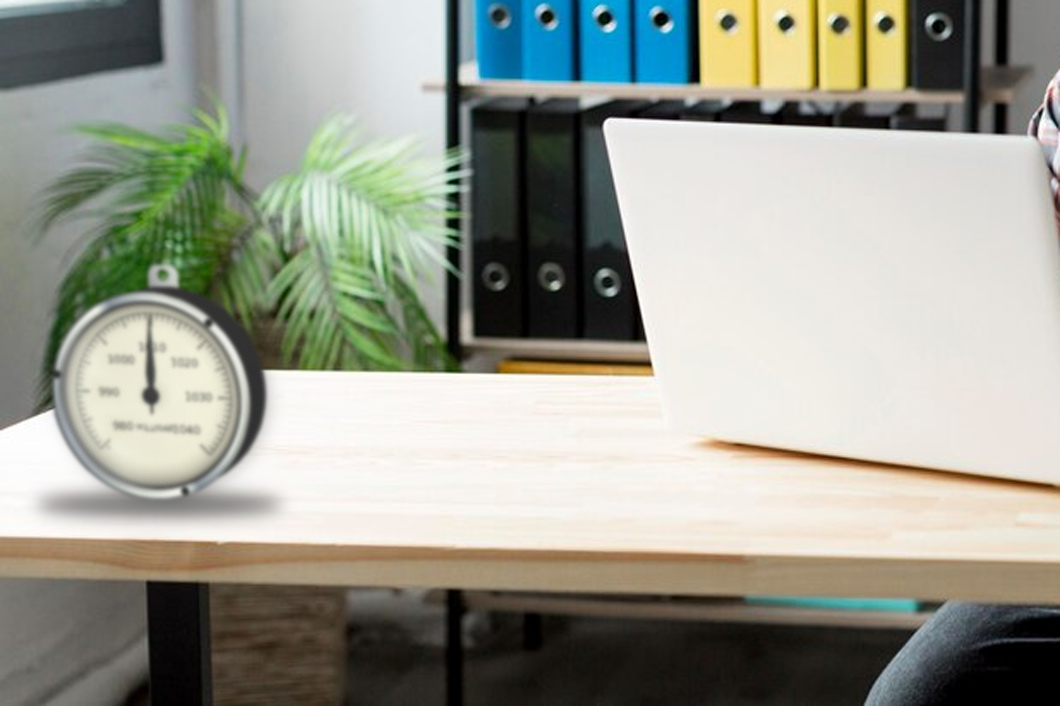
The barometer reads 1010 mbar
